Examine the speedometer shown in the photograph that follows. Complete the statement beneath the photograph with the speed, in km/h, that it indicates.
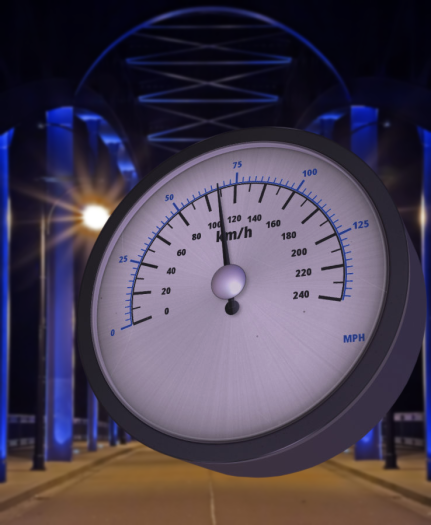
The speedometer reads 110 km/h
